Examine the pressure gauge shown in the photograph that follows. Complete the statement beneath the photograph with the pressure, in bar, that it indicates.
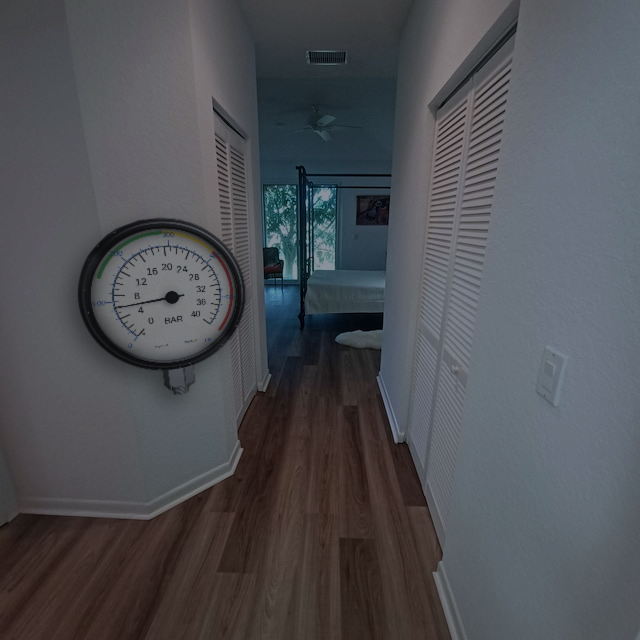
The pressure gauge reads 6 bar
